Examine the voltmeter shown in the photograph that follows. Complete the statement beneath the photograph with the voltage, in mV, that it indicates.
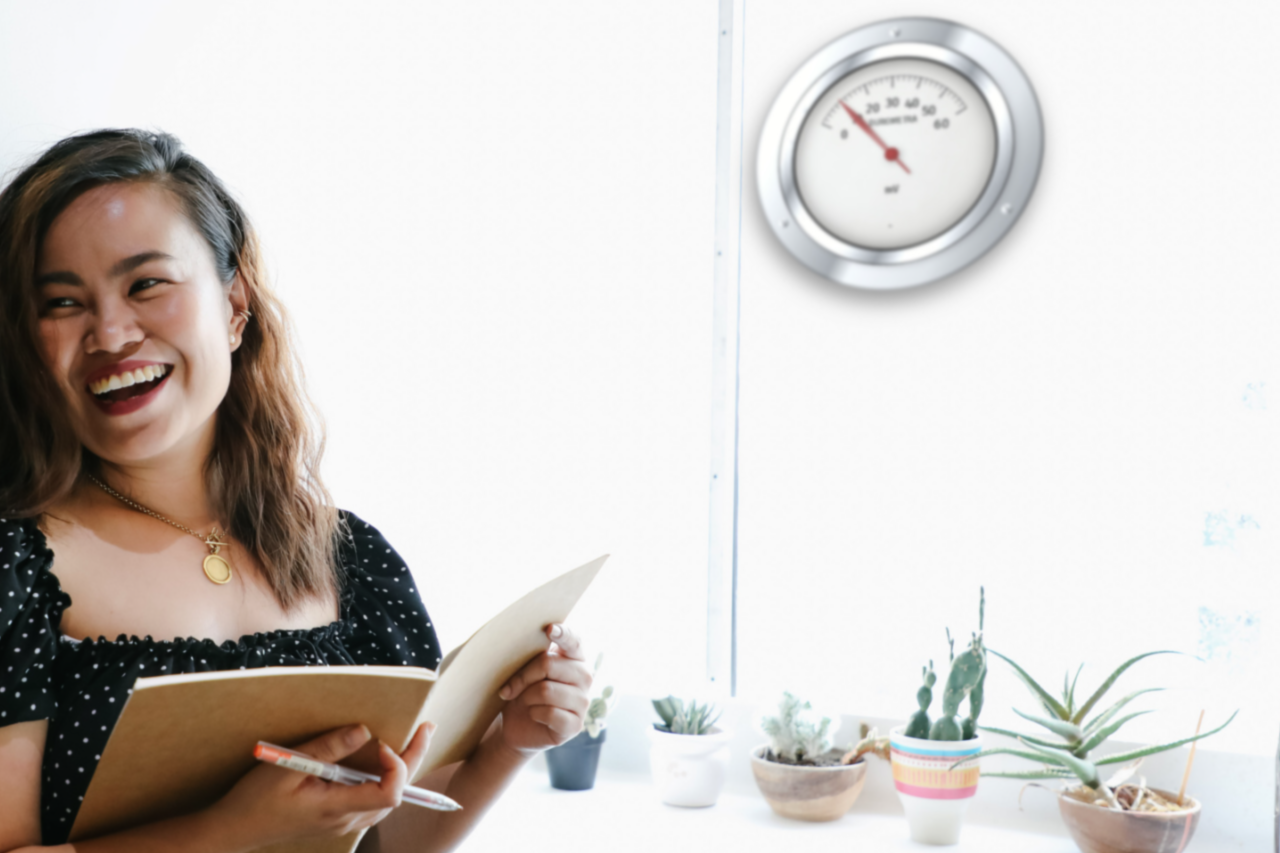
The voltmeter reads 10 mV
